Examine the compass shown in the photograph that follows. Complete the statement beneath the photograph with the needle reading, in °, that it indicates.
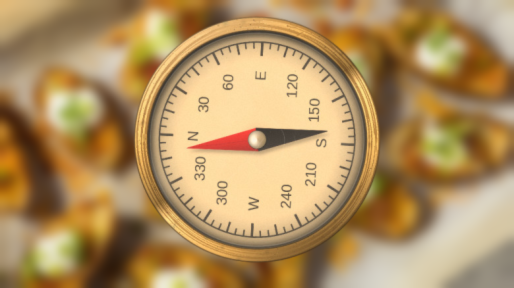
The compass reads 350 °
